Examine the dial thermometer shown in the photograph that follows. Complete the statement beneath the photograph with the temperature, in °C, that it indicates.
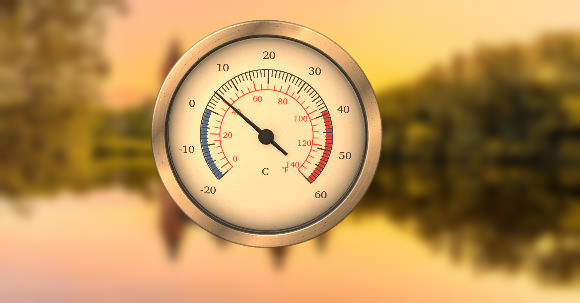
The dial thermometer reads 5 °C
